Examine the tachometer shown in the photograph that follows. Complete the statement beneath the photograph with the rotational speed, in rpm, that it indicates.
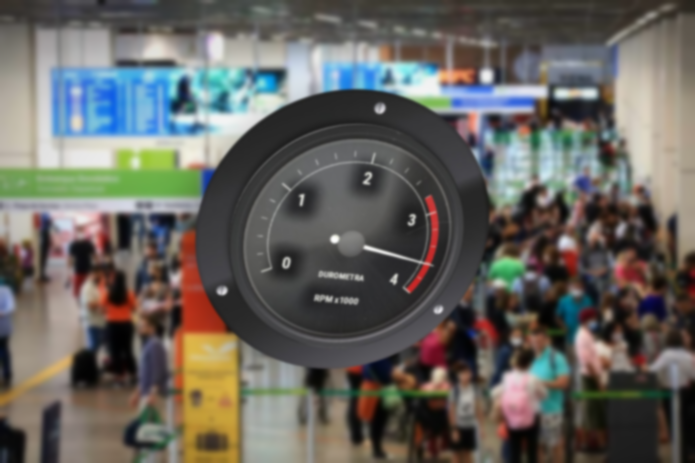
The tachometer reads 3600 rpm
